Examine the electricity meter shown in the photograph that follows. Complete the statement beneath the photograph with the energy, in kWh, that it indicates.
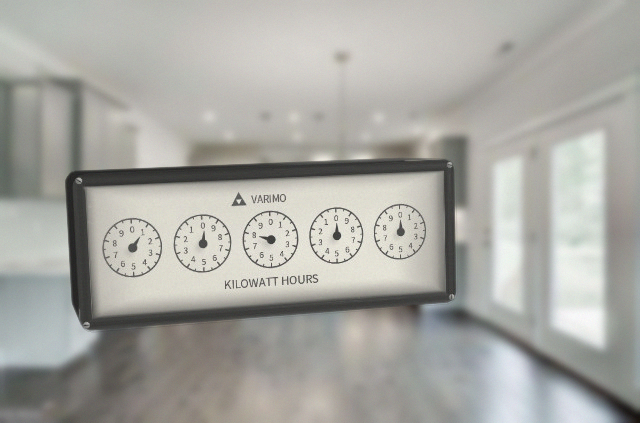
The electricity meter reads 9800 kWh
